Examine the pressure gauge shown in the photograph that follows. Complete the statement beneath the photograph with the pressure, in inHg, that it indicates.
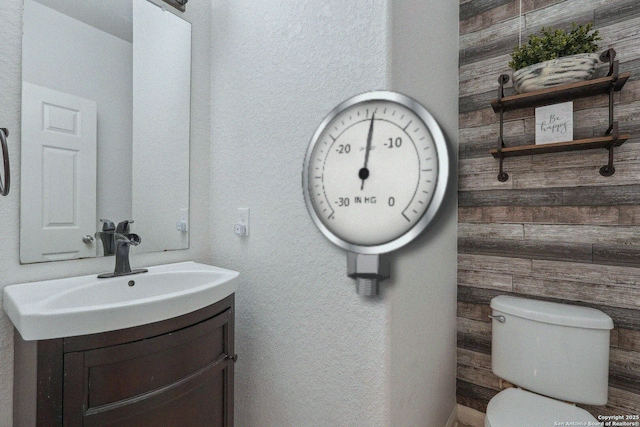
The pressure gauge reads -14 inHg
